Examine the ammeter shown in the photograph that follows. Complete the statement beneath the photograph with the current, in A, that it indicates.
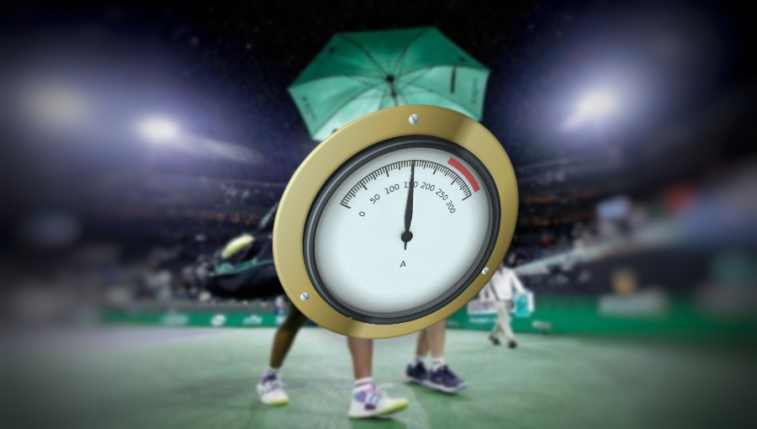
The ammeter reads 150 A
